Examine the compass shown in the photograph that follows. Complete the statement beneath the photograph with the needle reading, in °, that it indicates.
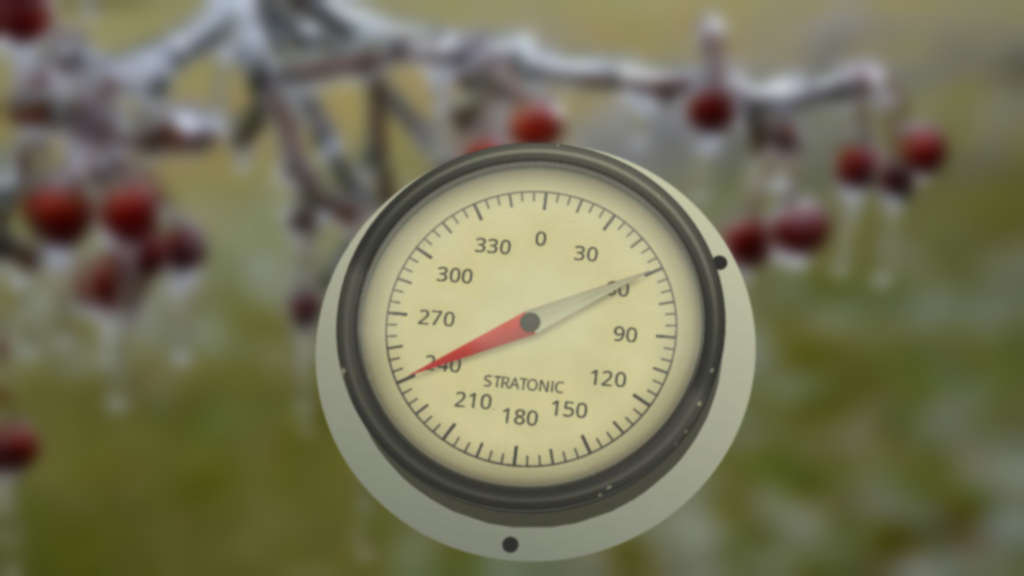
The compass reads 240 °
